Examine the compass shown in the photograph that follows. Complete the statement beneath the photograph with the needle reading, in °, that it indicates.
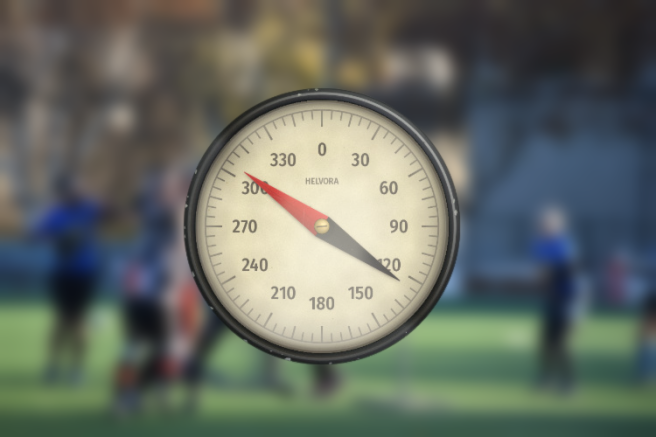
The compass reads 305 °
